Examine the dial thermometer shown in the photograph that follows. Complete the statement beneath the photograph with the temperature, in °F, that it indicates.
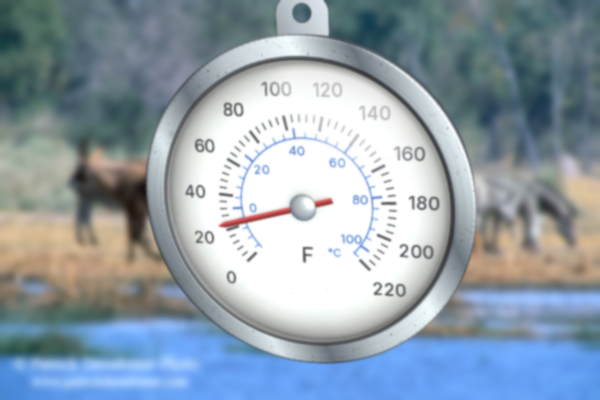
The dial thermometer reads 24 °F
